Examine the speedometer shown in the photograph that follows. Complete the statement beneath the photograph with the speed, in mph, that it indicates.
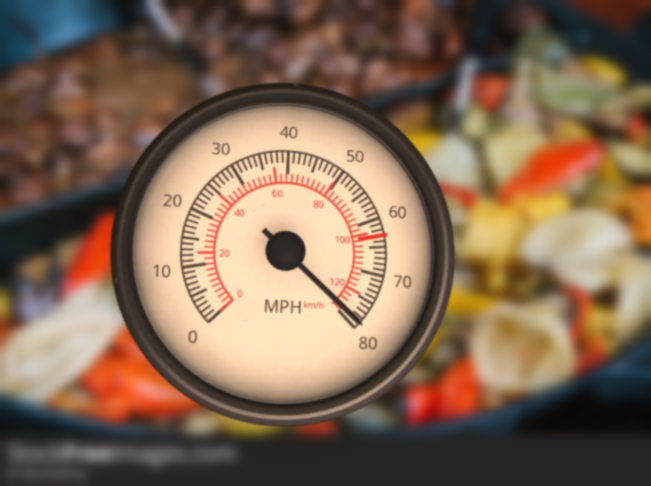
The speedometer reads 79 mph
